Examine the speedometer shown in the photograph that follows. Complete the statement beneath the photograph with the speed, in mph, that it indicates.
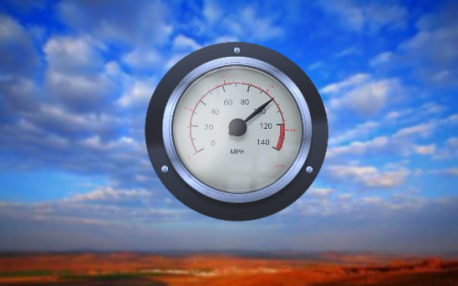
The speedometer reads 100 mph
